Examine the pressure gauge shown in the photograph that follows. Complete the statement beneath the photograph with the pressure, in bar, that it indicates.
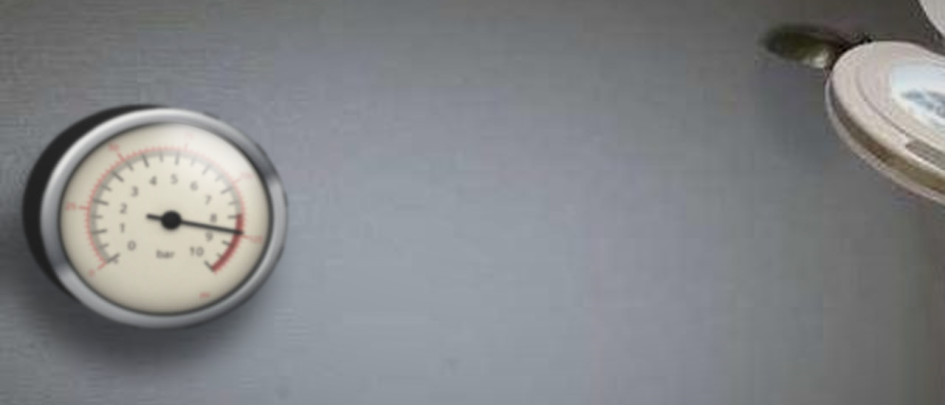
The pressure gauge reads 8.5 bar
